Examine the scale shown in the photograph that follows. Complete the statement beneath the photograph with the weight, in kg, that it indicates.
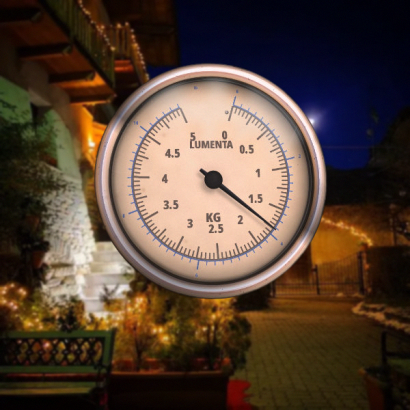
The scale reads 1.75 kg
